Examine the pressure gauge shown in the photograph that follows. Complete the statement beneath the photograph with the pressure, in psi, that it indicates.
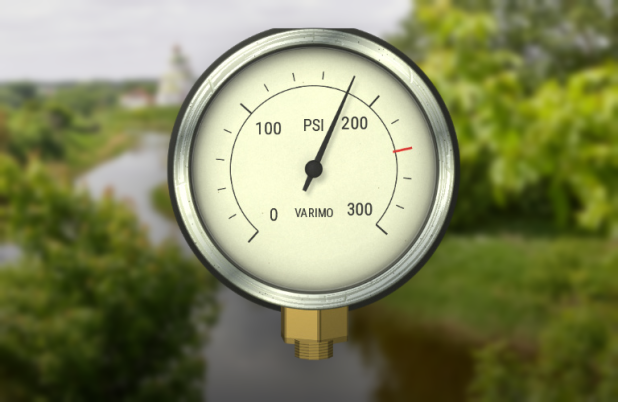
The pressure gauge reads 180 psi
